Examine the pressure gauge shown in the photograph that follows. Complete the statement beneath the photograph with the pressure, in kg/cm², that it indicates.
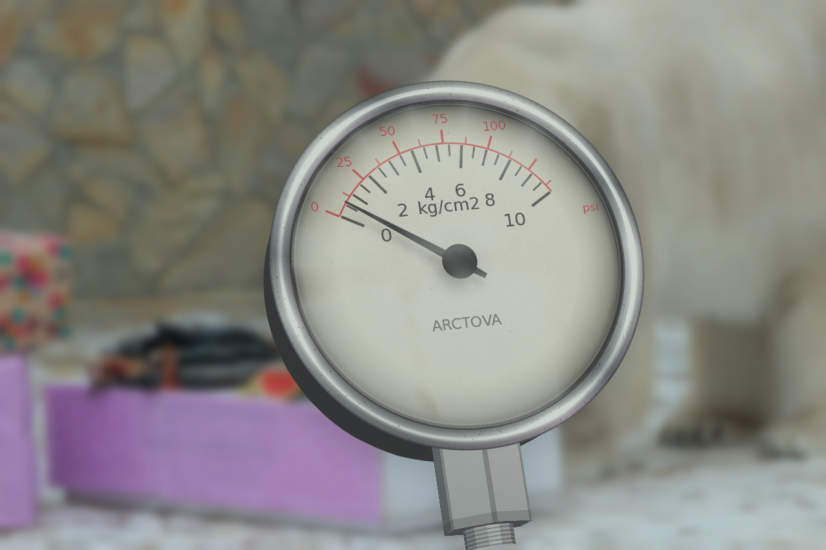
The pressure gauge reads 0.5 kg/cm²
